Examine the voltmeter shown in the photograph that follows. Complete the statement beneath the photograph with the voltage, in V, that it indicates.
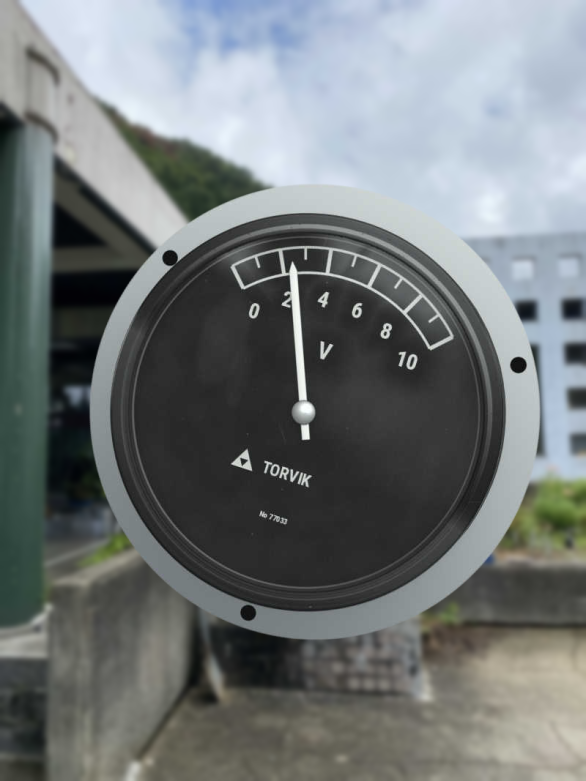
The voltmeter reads 2.5 V
